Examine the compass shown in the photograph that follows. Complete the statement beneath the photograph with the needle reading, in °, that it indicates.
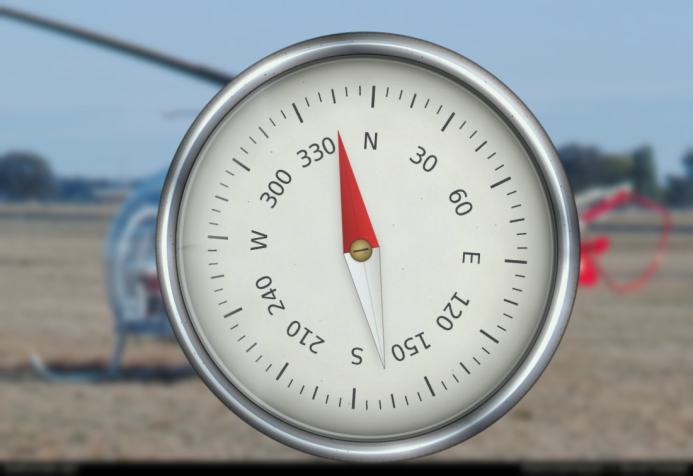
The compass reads 345 °
